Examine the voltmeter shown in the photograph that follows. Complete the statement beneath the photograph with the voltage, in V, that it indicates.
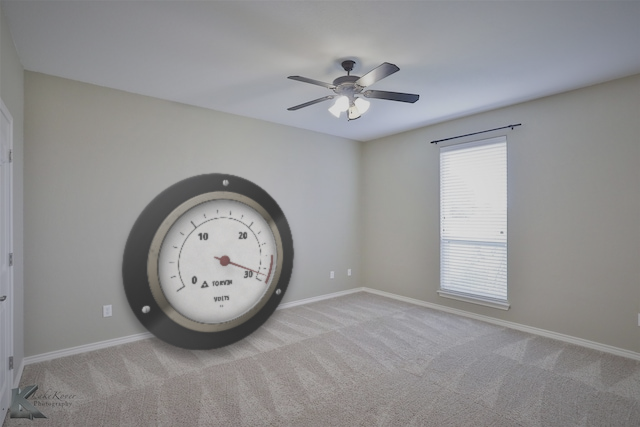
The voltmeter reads 29 V
